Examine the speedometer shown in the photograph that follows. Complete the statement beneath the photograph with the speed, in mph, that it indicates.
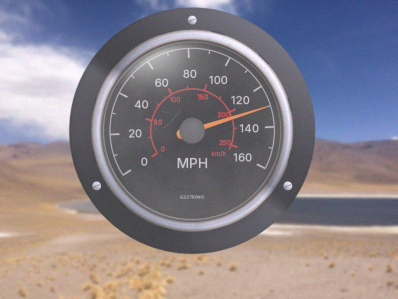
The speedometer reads 130 mph
